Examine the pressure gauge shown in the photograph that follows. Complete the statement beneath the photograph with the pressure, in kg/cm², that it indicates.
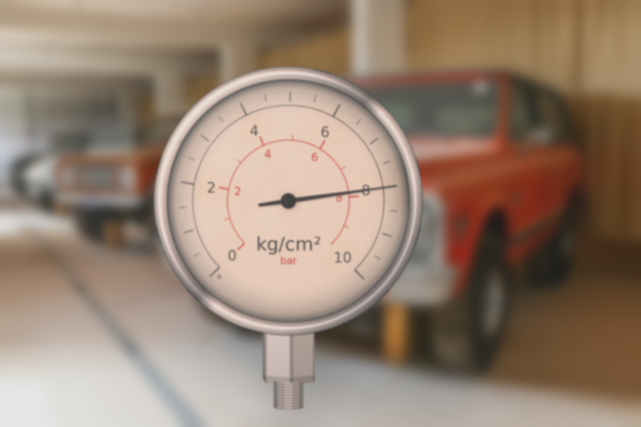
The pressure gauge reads 8 kg/cm²
